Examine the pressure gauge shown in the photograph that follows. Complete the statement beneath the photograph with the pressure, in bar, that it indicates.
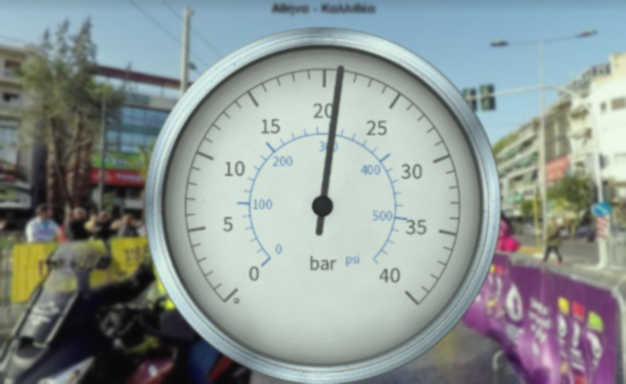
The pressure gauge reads 21 bar
